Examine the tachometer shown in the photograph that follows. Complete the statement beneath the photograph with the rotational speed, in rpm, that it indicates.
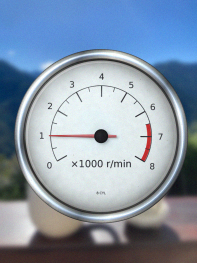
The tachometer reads 1000 rpm
